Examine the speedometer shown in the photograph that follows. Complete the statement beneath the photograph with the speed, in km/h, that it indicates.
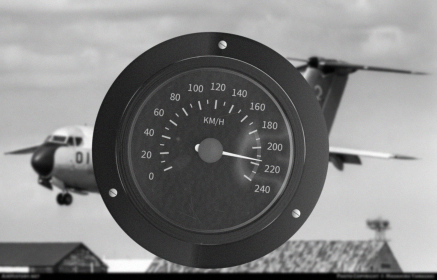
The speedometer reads 215 km/h
